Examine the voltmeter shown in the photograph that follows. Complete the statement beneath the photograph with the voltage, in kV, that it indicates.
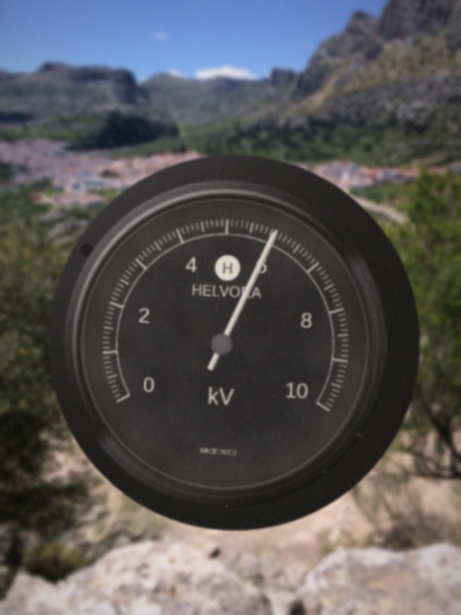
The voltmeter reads 6 kV
